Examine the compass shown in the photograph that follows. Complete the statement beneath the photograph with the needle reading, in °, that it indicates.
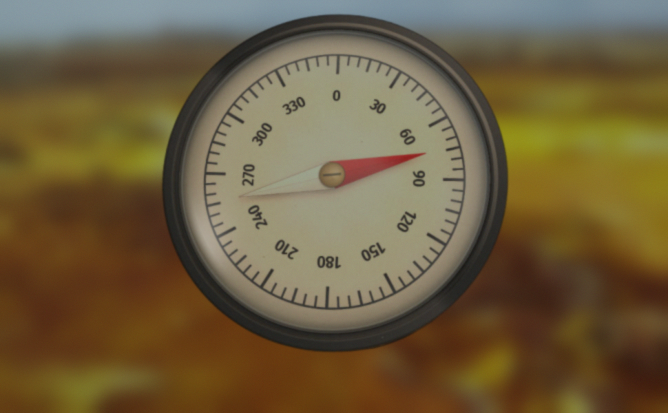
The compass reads 75 °
